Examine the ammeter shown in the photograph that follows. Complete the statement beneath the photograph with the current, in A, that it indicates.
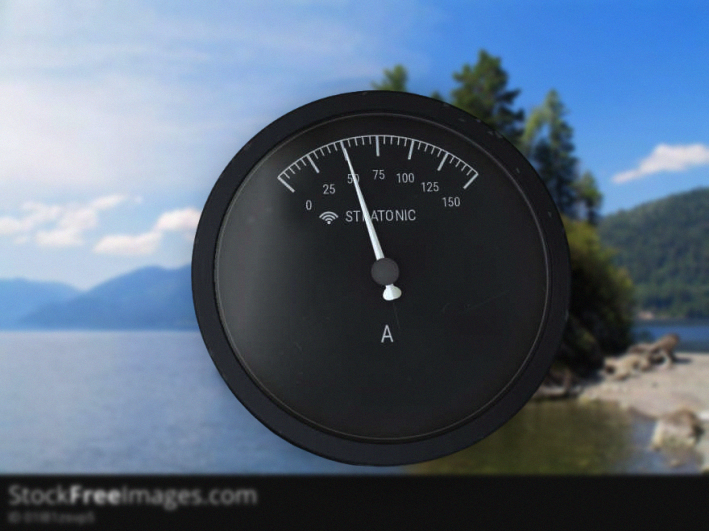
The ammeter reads 50 A
